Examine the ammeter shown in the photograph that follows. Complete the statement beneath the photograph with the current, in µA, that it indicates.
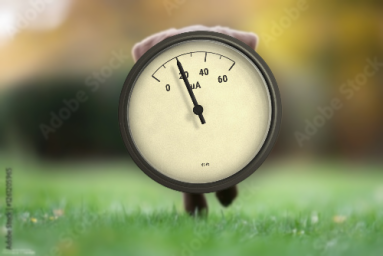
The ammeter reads 20 µA
